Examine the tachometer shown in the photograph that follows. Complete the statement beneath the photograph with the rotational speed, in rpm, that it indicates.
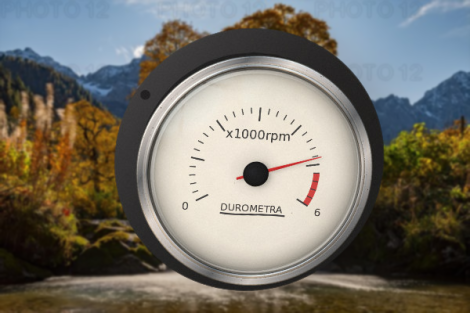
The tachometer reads 4800 rpm
